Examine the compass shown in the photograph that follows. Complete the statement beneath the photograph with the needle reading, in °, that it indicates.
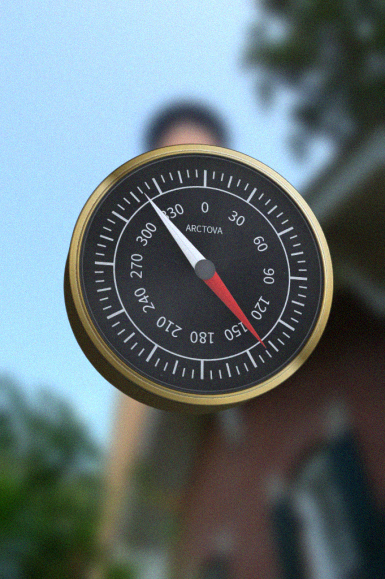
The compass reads 140 °
